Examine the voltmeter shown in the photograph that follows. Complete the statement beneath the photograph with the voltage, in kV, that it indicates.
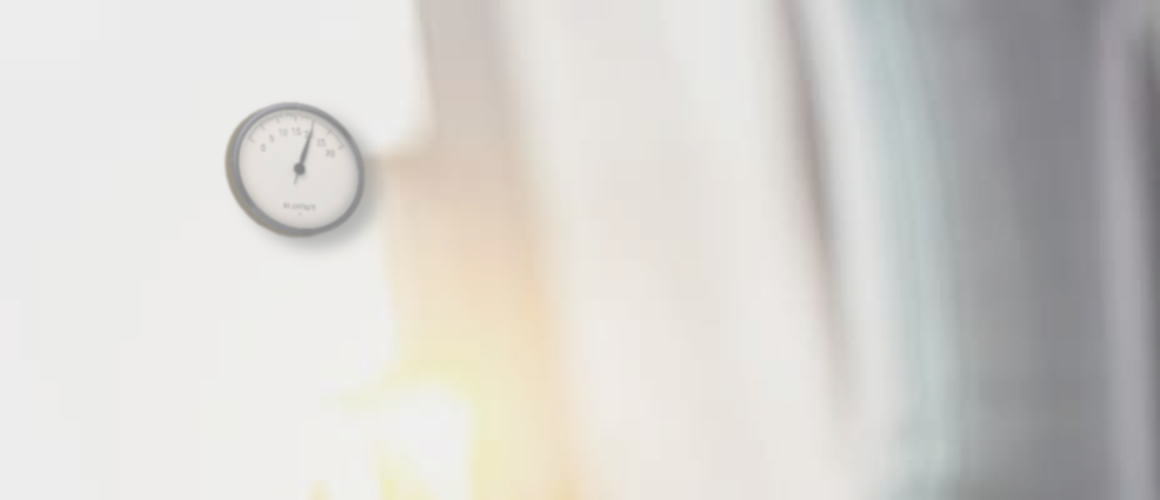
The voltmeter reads 20 kV
